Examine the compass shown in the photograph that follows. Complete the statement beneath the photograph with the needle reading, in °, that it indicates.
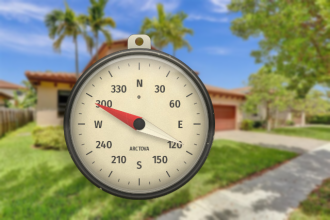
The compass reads 295 °
